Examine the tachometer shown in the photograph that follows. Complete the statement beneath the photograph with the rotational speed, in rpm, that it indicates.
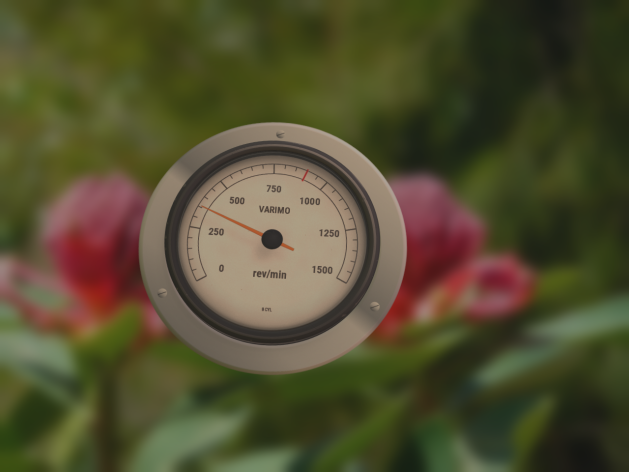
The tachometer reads 350 rpm
